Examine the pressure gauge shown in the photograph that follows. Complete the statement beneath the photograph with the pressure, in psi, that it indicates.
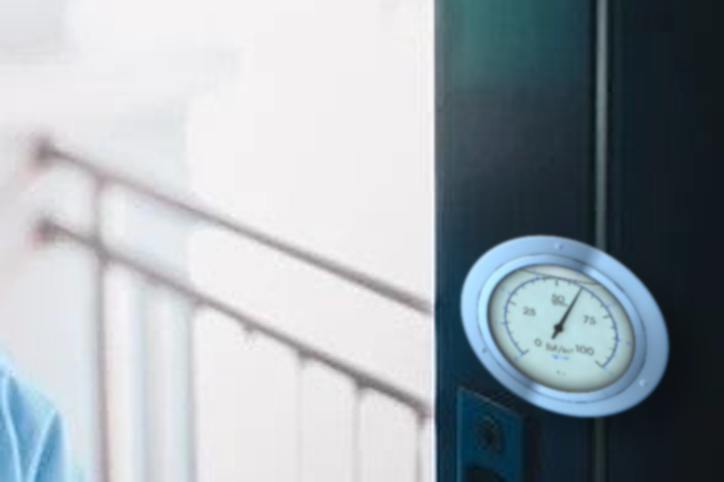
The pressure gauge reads 60 psi
